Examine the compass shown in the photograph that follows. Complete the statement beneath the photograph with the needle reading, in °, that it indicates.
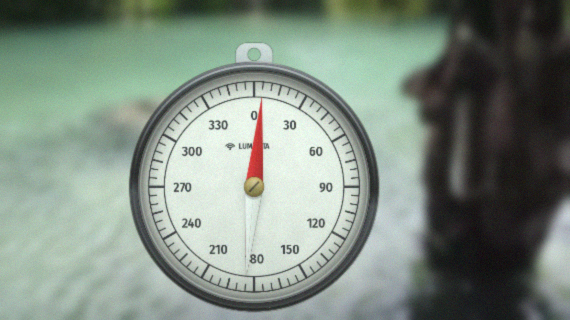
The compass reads 5 °
